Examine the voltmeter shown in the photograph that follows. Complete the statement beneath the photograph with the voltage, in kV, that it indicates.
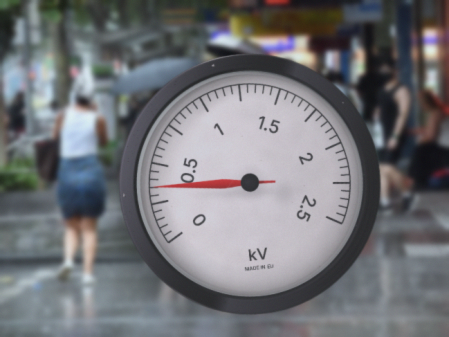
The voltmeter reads 0.35 kV
